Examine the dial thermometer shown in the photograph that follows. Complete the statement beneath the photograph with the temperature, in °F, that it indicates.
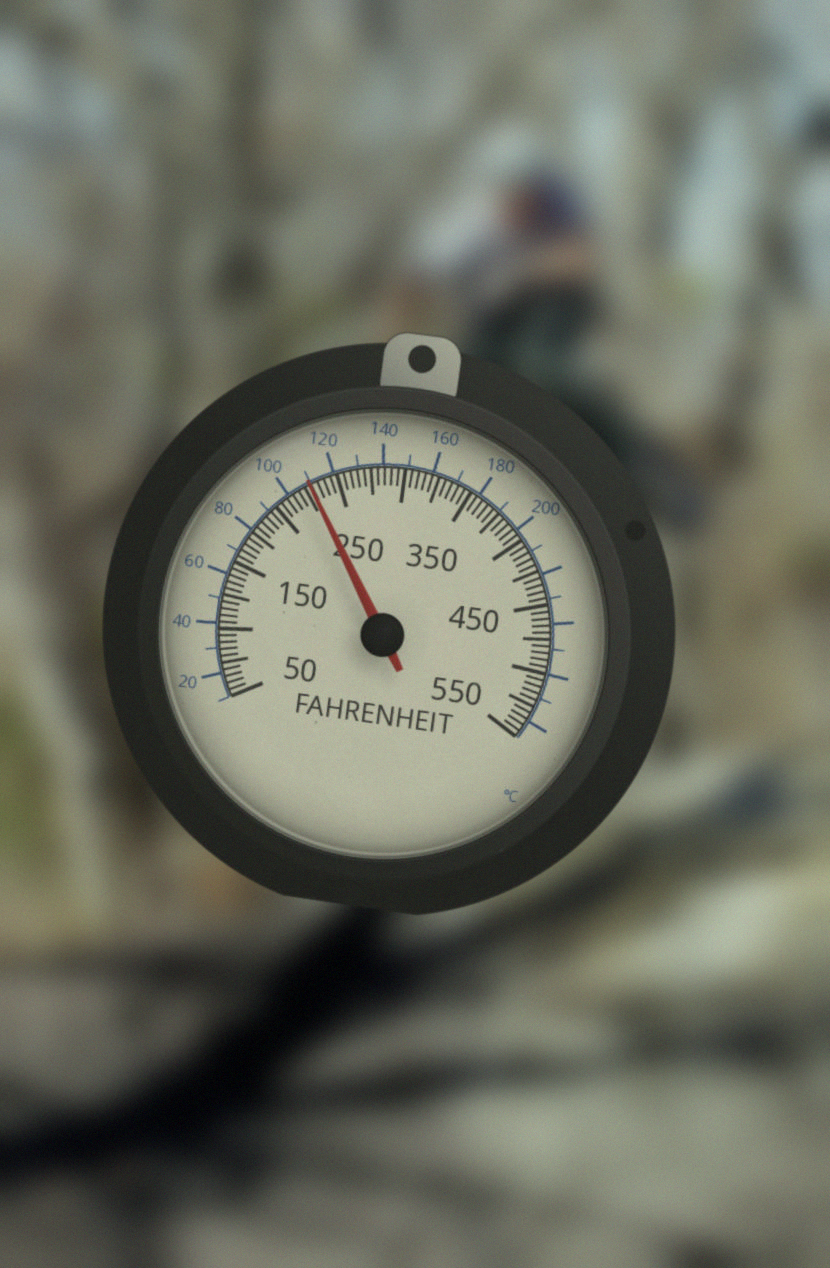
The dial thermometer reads 230 °F
